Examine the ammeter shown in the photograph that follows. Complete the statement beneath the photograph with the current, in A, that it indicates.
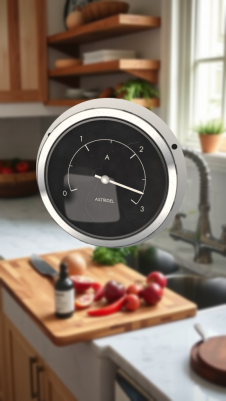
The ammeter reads 2.75 A
